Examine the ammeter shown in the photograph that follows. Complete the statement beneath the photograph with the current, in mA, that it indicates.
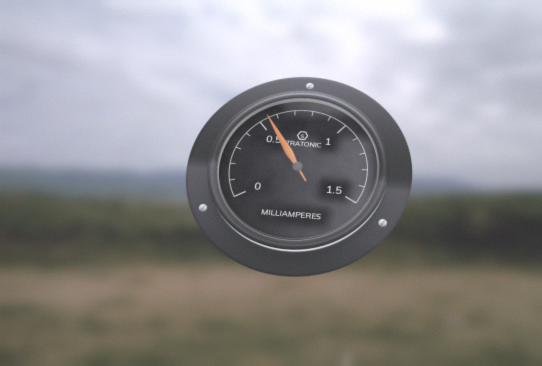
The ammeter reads 0.55 mA
